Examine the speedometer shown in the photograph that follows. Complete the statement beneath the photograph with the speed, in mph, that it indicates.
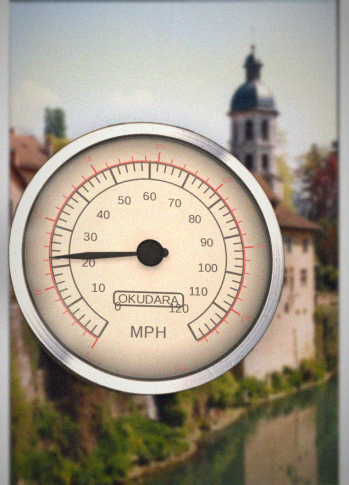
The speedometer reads 22 mph
